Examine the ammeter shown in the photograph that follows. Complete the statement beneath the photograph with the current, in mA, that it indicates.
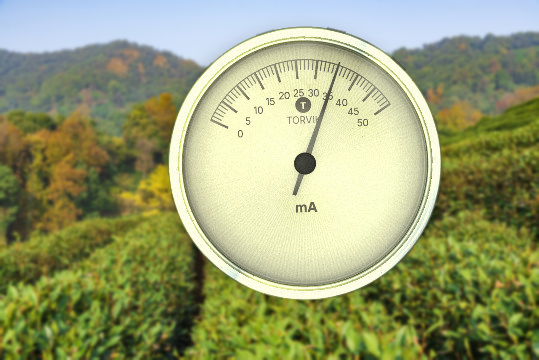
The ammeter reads 35 mA
